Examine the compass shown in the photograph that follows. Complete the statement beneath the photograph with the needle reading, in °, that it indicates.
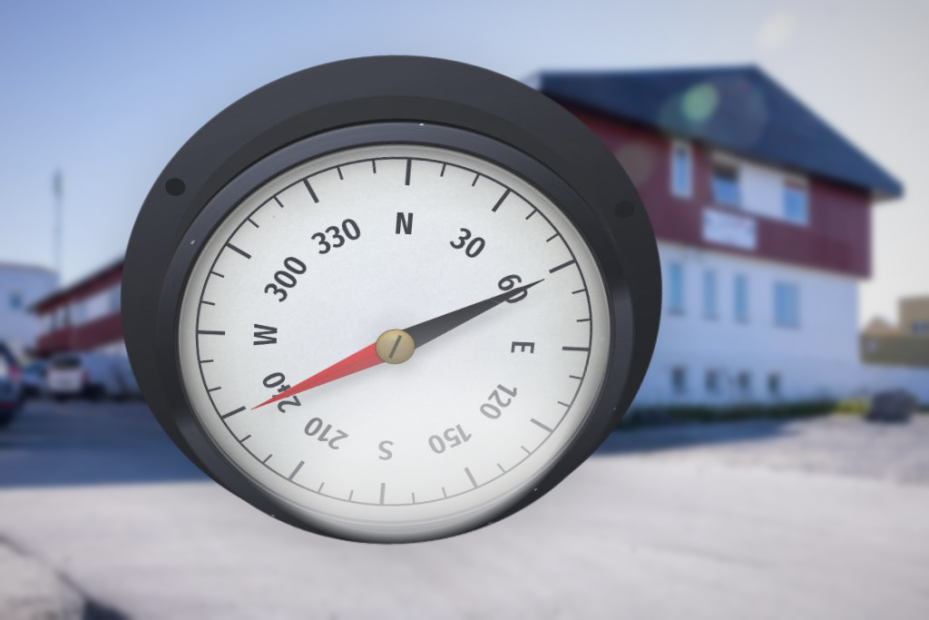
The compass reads 240 °
